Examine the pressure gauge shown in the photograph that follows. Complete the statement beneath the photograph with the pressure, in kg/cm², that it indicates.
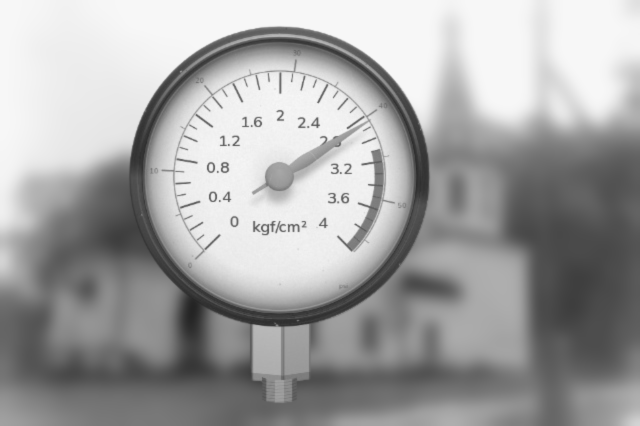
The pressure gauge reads 2.85 kg/cm²
